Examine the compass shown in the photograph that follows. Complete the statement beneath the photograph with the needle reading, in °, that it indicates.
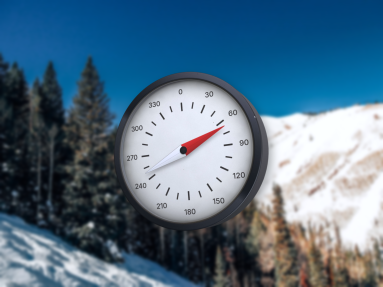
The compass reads 67.5 °
